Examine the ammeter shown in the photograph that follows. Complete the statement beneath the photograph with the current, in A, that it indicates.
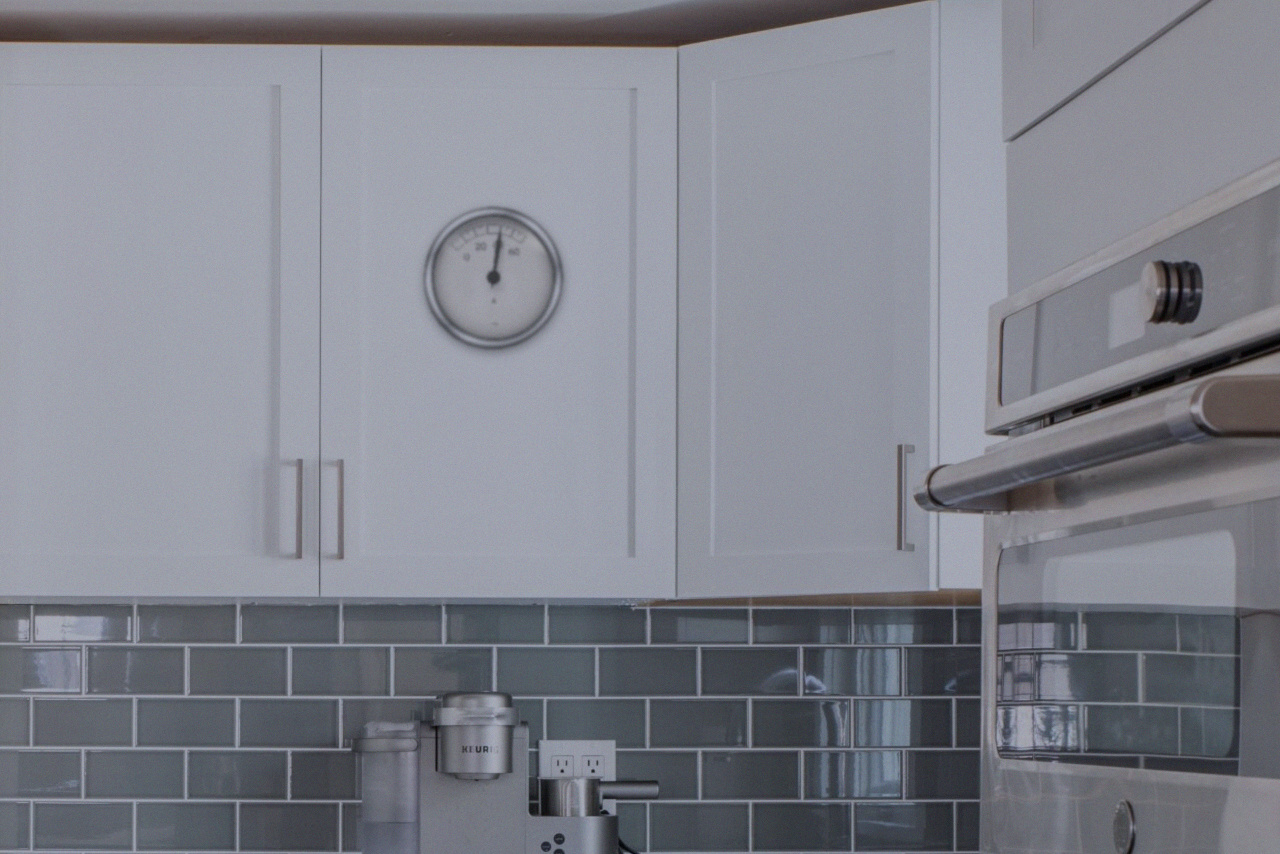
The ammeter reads 40 A
